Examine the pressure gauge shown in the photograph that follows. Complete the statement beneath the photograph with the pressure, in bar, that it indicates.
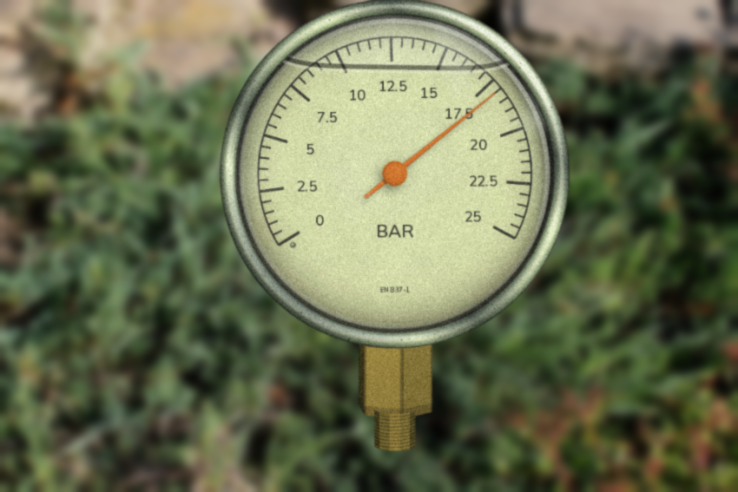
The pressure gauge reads 18 bar
